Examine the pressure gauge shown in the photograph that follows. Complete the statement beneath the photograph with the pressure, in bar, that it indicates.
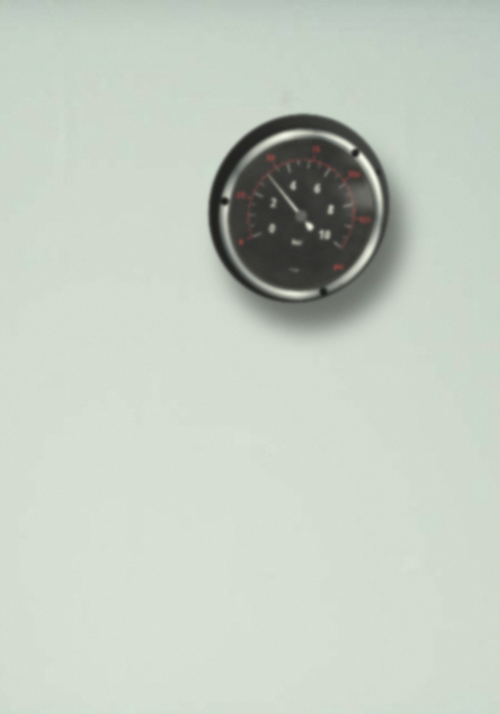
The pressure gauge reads 3 bar
